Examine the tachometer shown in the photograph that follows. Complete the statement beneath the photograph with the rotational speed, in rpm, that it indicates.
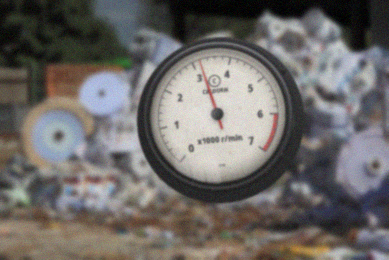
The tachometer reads 3200 rpm
